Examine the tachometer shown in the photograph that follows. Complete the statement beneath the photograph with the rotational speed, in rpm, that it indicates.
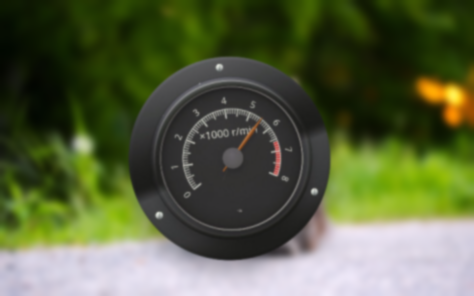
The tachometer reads 5500 rpm
